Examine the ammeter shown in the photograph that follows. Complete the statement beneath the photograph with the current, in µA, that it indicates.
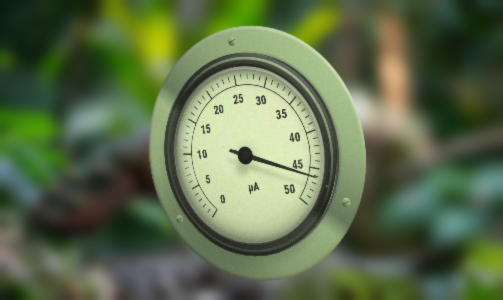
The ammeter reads 46 µA
